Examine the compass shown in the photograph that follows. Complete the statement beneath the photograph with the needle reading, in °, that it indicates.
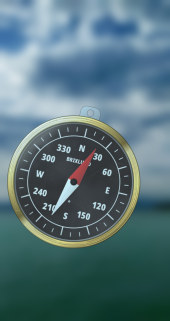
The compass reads 20 °
